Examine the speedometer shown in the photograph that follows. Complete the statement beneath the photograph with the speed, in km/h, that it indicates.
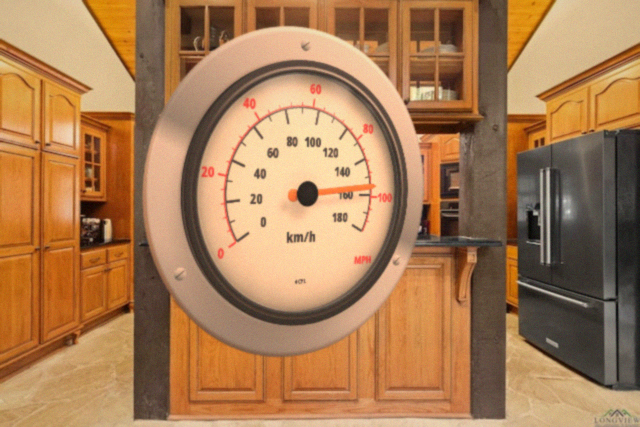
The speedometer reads 155 km/h
